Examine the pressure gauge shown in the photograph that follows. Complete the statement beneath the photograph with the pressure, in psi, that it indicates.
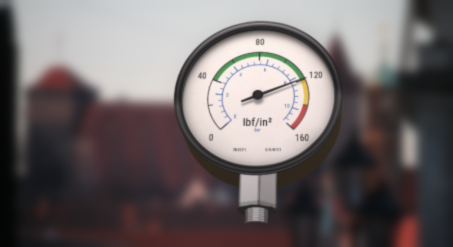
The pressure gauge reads 120 psi
